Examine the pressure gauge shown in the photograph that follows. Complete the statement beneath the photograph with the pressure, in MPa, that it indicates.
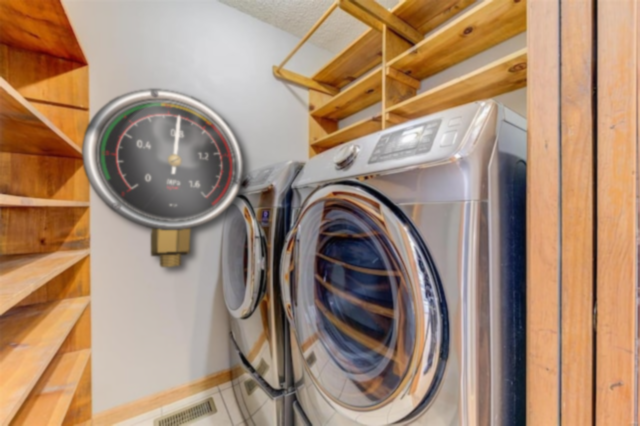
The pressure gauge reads 0.8 MPa
